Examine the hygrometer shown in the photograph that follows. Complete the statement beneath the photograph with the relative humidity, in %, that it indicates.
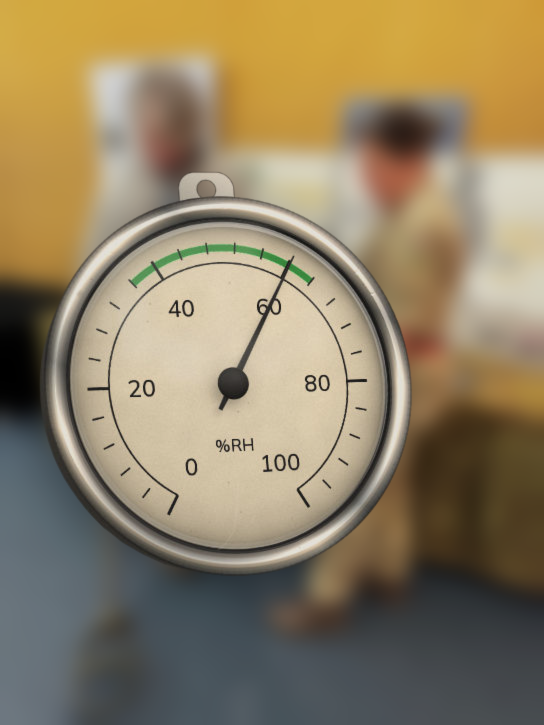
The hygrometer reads 60 %
